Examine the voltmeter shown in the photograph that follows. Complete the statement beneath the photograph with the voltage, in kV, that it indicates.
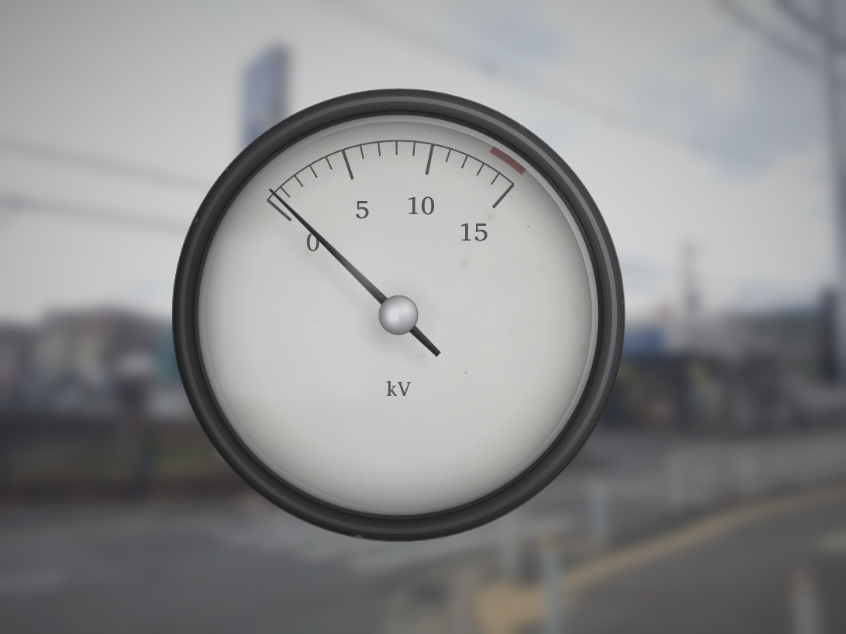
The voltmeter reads 0.5 kV
